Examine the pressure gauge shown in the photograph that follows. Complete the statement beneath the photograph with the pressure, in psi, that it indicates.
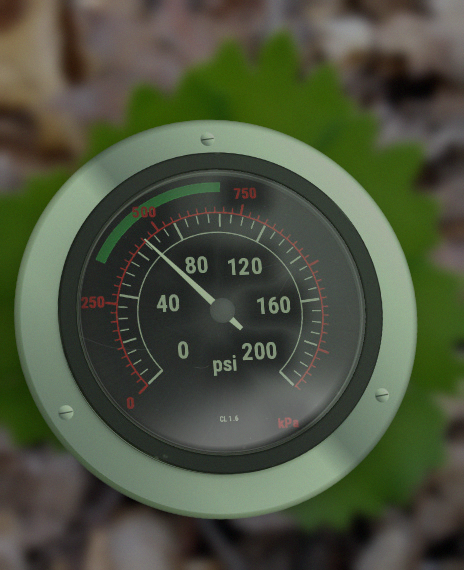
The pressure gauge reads 65 psi
